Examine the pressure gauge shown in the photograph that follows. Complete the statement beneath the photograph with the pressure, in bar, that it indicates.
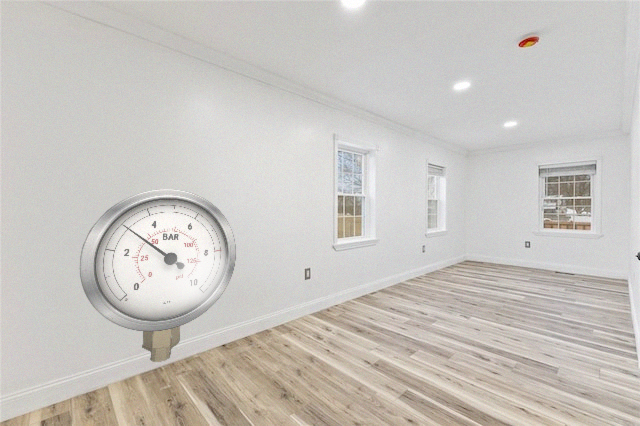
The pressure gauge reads 3 bar
